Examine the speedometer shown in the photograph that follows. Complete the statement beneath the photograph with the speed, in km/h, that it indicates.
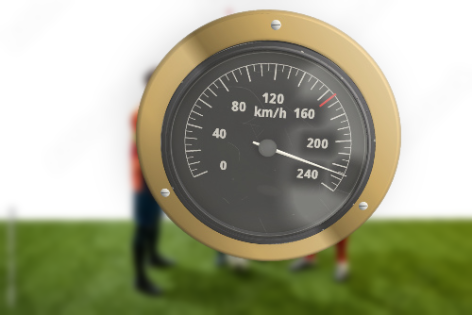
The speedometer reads 225 km/h
